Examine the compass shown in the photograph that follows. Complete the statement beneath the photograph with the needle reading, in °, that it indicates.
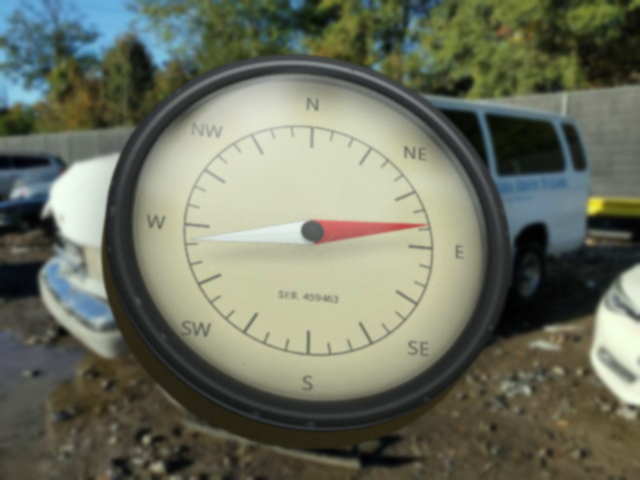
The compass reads 80 °
